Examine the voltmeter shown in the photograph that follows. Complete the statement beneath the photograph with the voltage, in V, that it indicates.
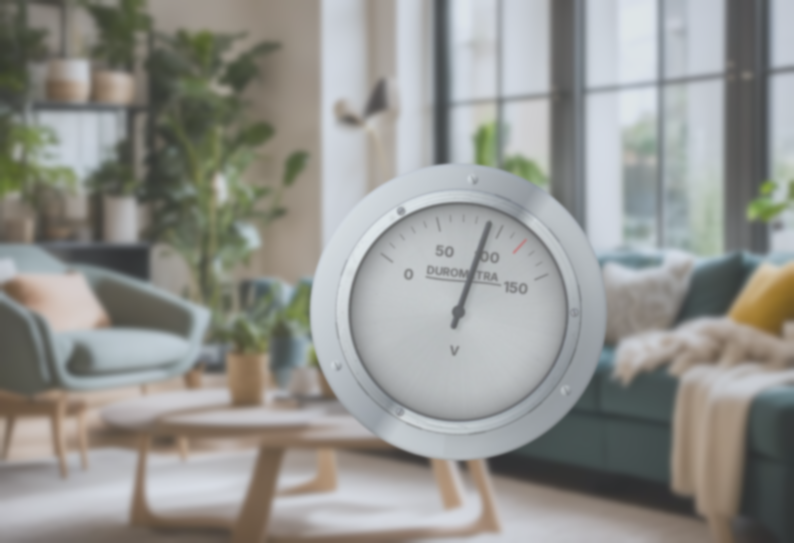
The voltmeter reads 90 V
